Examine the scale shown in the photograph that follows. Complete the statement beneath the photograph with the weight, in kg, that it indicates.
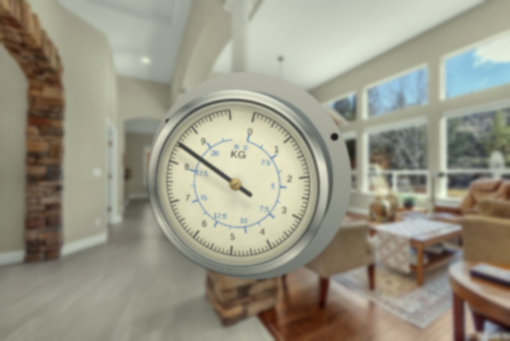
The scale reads 8.5 kg
